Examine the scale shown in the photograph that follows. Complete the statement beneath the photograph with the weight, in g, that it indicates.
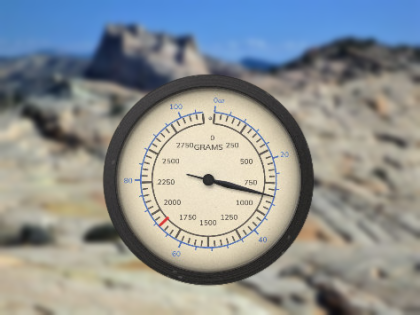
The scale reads 850 g
